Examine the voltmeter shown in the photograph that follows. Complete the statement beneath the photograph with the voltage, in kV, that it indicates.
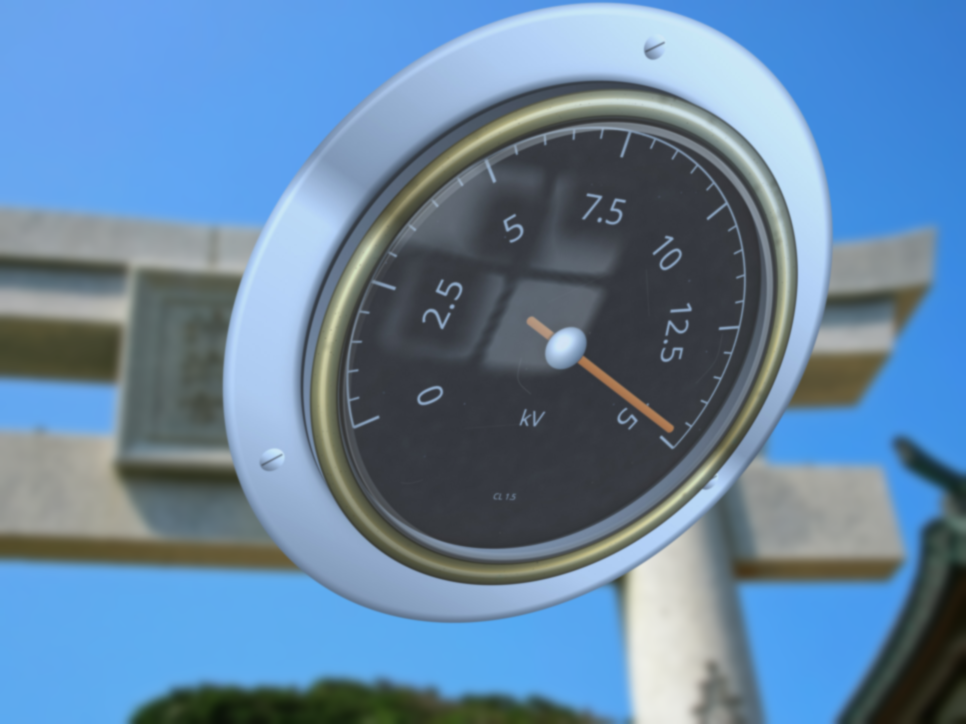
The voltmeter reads 14.75 kV
